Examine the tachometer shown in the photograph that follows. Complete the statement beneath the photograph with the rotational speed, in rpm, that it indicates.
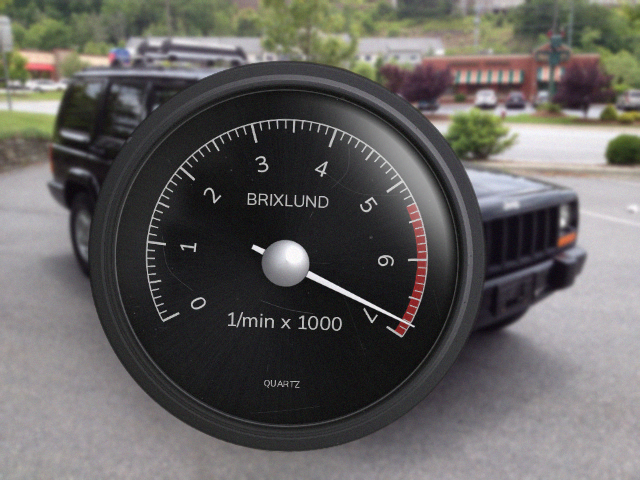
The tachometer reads 6800 rpm
